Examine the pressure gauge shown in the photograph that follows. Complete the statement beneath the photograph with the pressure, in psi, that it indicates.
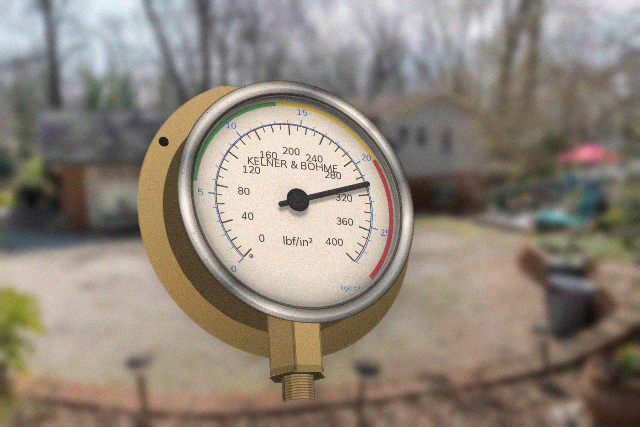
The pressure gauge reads 310 psi
